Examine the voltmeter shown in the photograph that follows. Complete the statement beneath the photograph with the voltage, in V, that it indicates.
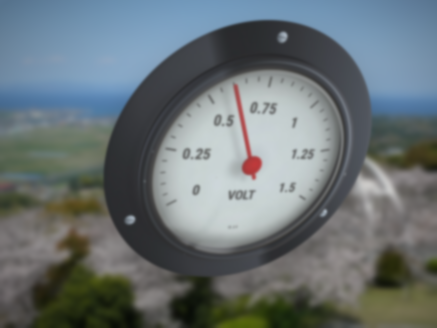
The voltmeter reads 0.6 V
